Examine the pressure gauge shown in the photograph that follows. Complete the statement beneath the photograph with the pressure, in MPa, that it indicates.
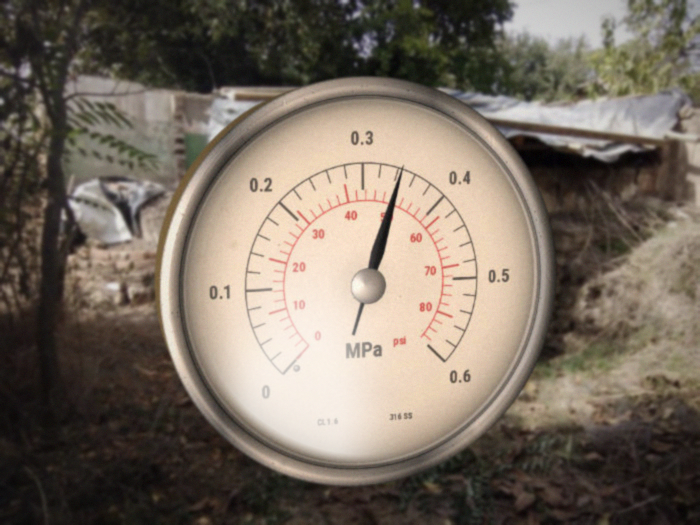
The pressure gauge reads 0.34 MPa
